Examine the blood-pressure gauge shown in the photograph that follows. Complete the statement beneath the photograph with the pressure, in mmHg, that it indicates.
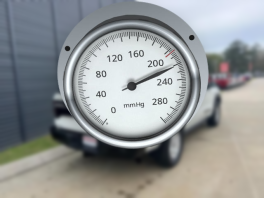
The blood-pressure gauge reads 220 mmHg
